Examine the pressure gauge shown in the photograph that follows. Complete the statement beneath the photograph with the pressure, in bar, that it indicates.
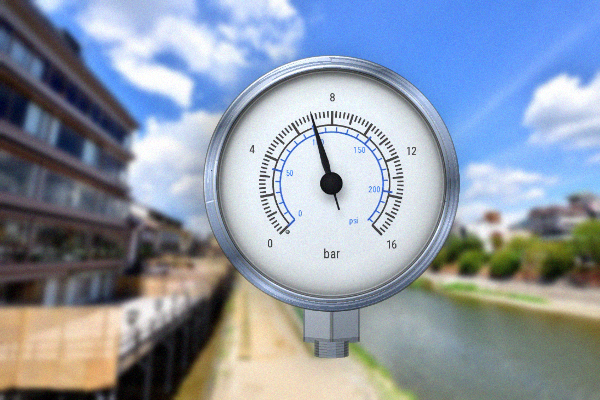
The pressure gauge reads 7 bar
